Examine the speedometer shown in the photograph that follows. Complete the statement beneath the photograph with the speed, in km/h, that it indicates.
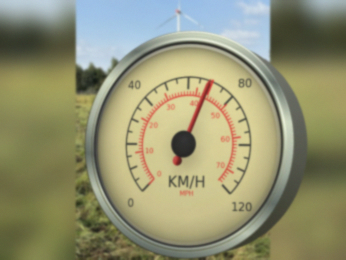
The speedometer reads 70 km/h
